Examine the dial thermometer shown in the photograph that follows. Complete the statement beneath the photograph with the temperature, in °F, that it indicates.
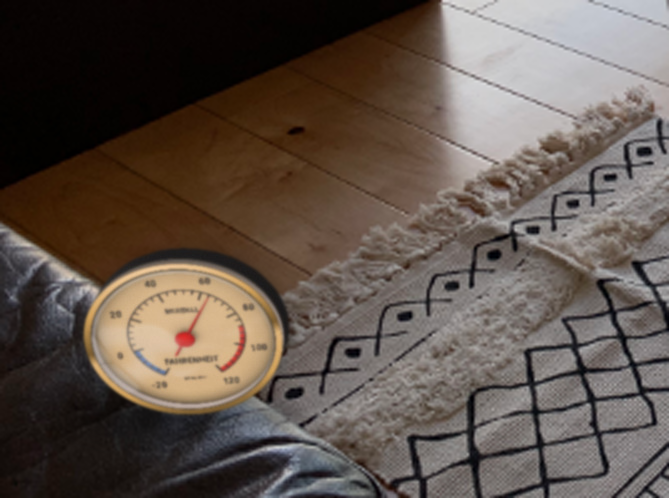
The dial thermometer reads 64 °F
